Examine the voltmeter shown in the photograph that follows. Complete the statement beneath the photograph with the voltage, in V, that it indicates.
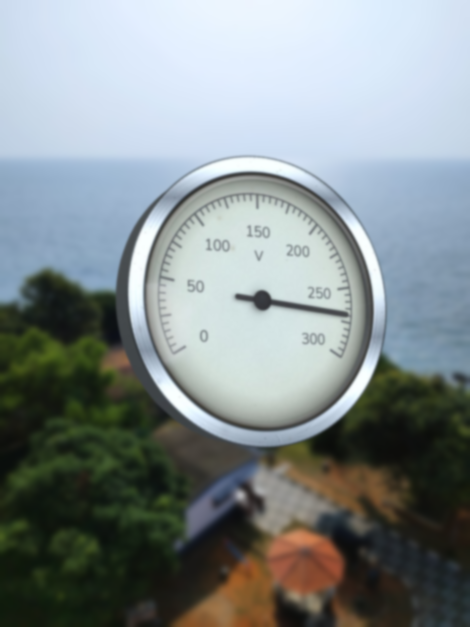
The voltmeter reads 270 V
